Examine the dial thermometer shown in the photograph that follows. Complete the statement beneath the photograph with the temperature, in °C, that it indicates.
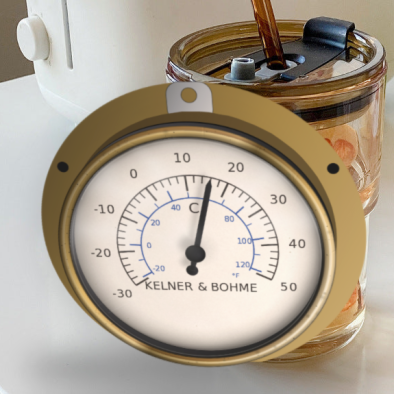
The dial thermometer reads 16 °C
